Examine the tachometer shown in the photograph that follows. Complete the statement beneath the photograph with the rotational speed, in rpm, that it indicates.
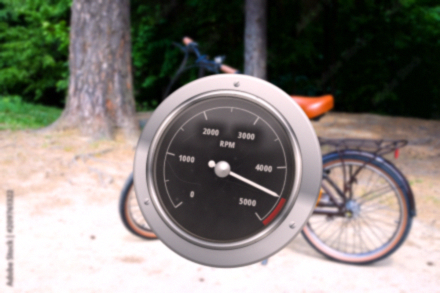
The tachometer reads 4500 rpm
